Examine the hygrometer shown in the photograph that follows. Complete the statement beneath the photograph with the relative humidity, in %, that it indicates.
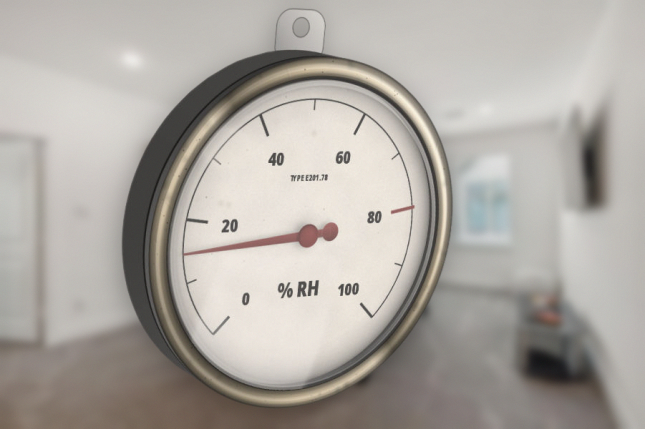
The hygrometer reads 15 %
